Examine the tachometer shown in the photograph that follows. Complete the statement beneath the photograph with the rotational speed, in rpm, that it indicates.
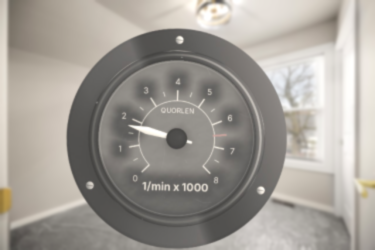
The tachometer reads 1750 rpm
